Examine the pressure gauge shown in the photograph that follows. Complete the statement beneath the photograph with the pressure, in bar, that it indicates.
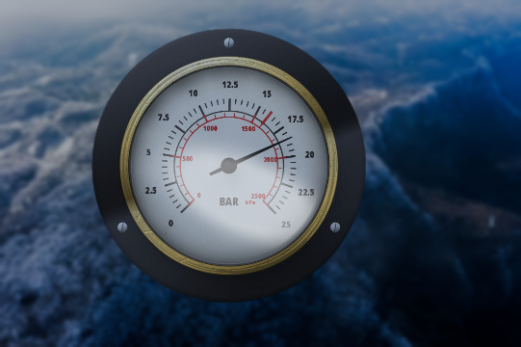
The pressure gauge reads 18.5 bar
